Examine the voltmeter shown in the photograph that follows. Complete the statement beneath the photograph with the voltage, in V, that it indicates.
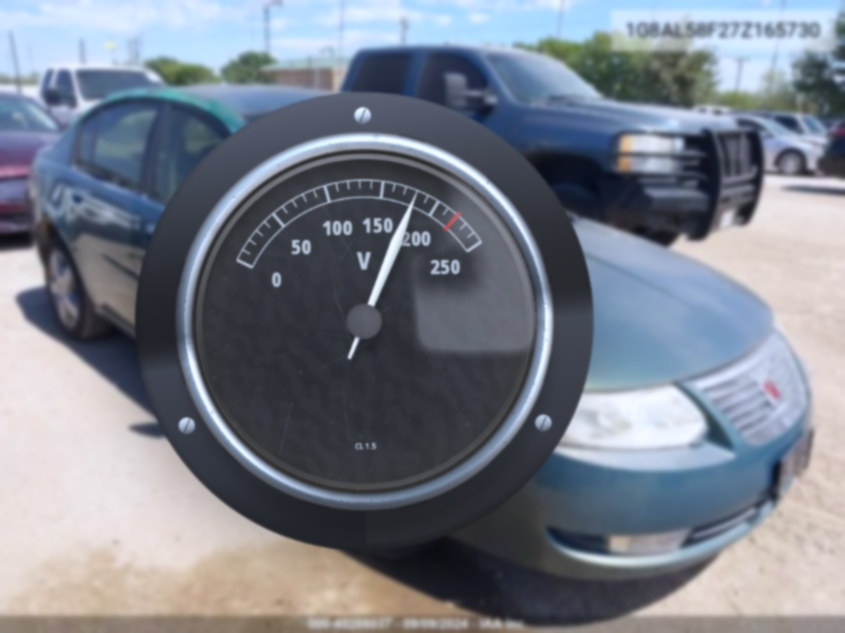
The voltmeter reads 180 V
